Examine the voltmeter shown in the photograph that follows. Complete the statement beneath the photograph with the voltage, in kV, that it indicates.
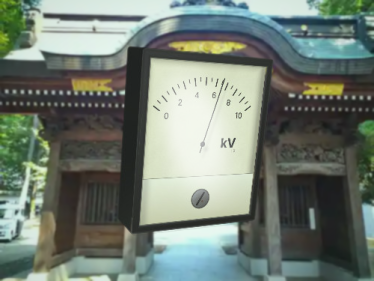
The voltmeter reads 6.5 kV
